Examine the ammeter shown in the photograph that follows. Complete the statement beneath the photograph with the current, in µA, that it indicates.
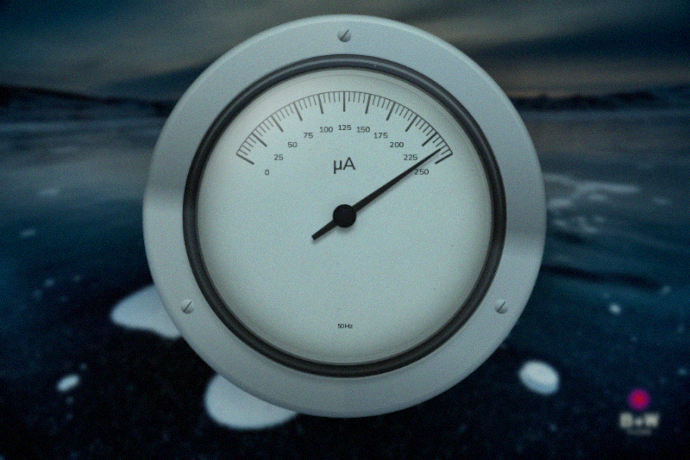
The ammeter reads 240 µA
